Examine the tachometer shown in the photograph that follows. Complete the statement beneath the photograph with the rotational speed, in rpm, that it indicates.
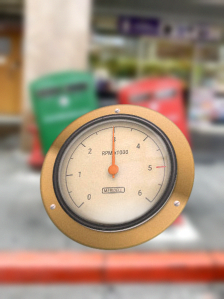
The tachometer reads 3000 rpm
